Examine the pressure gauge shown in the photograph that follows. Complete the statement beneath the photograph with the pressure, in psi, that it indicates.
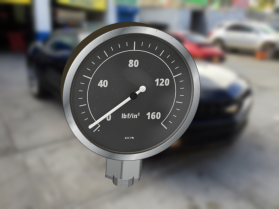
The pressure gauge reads 5 psi
